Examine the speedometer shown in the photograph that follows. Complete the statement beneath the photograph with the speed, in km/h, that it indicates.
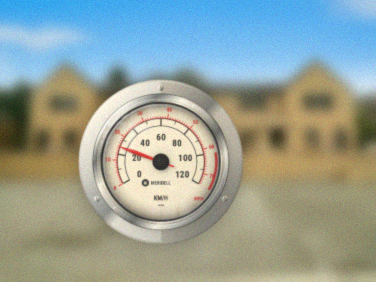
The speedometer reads 25 km/h
